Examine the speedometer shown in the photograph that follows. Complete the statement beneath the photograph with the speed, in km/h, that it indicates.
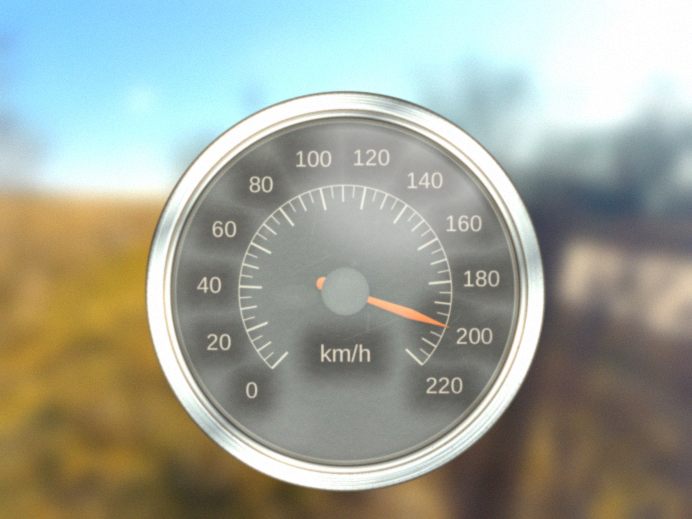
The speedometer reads 200 km/h
